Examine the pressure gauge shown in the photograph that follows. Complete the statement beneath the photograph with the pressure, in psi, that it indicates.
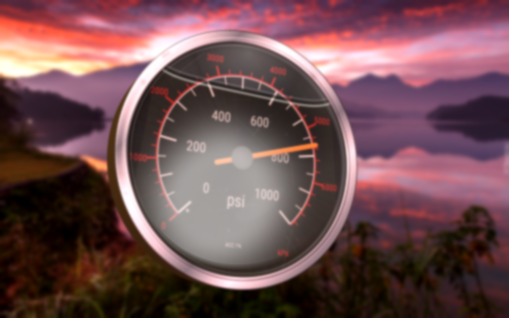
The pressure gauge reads 775 psi
